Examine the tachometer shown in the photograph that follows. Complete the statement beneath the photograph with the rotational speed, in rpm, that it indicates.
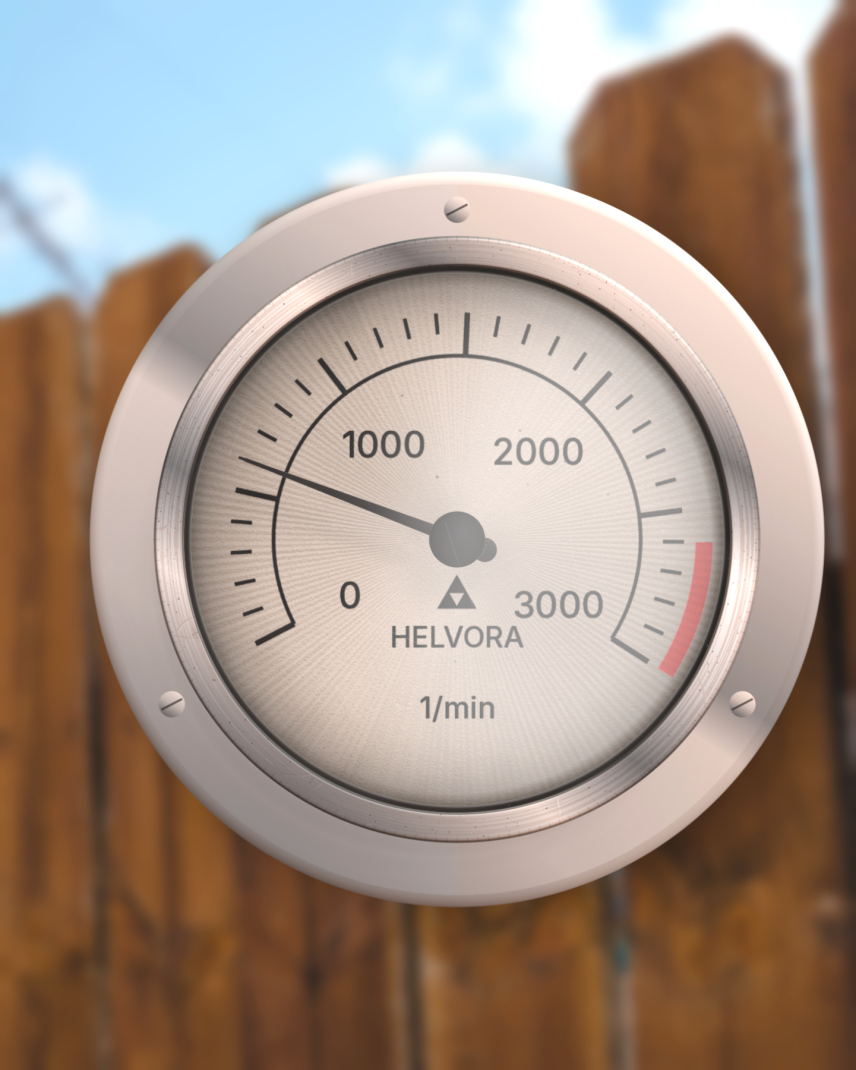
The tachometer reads 600 rpm
